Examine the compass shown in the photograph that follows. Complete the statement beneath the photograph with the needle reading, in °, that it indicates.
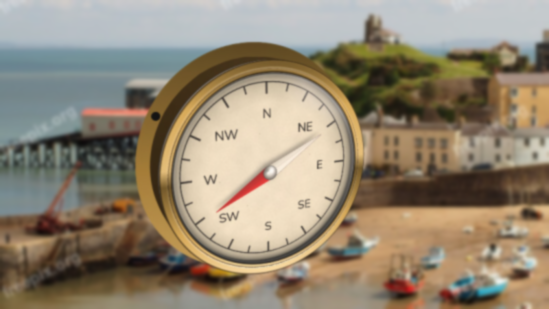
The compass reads 240 °
